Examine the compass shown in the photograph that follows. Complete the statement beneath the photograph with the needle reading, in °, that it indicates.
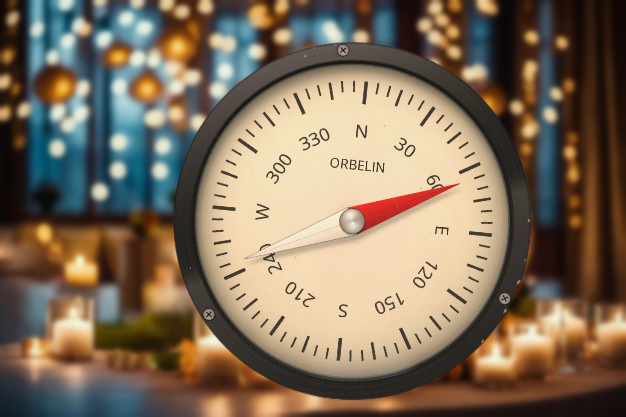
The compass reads 65 °
